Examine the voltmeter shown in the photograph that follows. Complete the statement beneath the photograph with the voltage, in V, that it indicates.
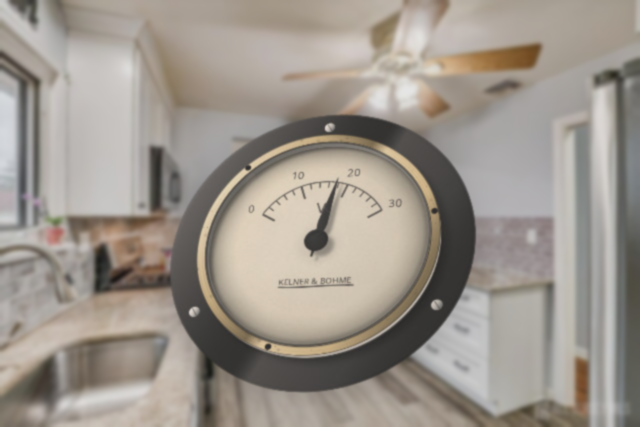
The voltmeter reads 18 V
